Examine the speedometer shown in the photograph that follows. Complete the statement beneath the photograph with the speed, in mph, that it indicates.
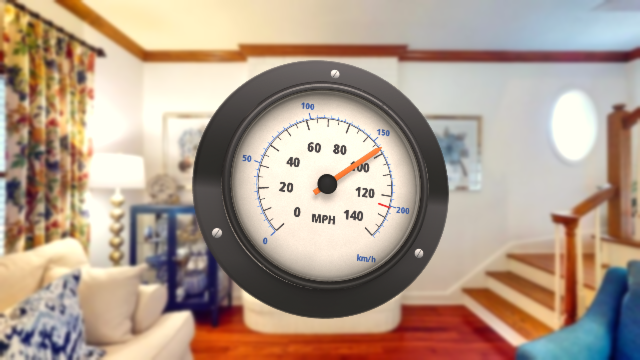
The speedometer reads 97.5 mph
